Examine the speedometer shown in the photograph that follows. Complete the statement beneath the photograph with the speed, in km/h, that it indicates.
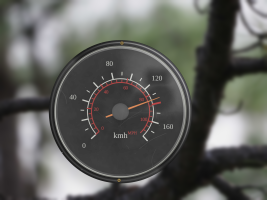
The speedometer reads 135 km/h
